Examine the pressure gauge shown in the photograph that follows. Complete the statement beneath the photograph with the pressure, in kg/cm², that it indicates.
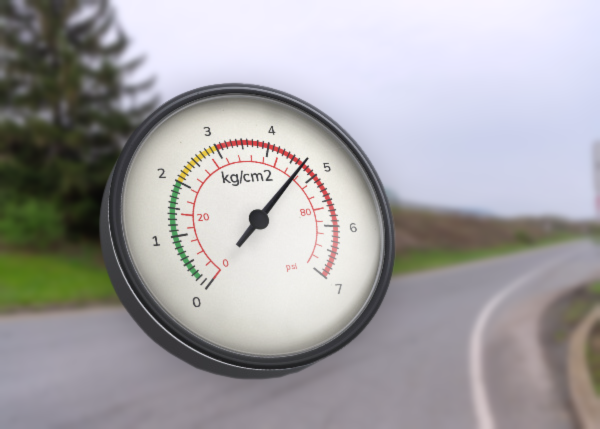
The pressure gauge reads 4.7 kg/cm²
